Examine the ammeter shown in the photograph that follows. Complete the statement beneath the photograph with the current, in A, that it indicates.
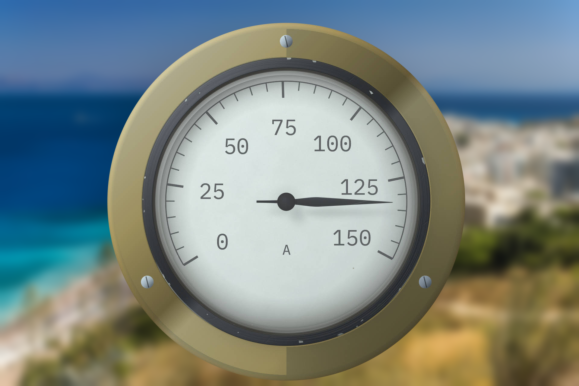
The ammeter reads 132.5 A
